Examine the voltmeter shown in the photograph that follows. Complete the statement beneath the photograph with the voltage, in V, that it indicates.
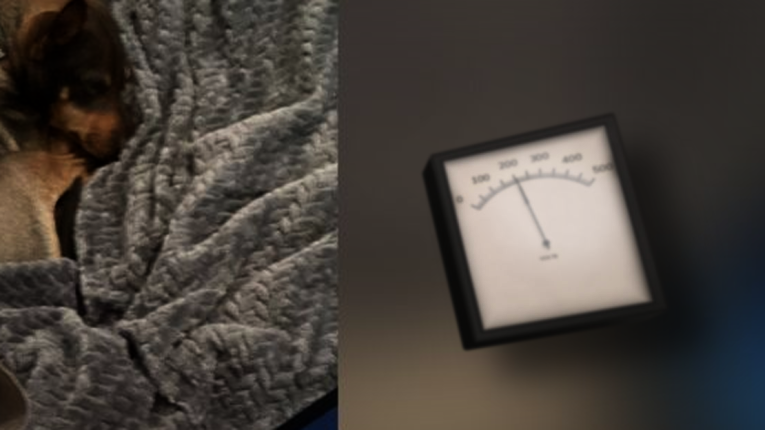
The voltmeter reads 200 V
